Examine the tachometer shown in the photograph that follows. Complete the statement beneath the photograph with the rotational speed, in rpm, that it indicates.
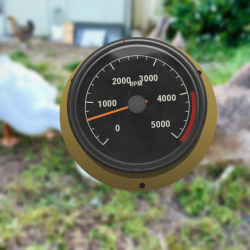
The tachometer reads 600 rpm
